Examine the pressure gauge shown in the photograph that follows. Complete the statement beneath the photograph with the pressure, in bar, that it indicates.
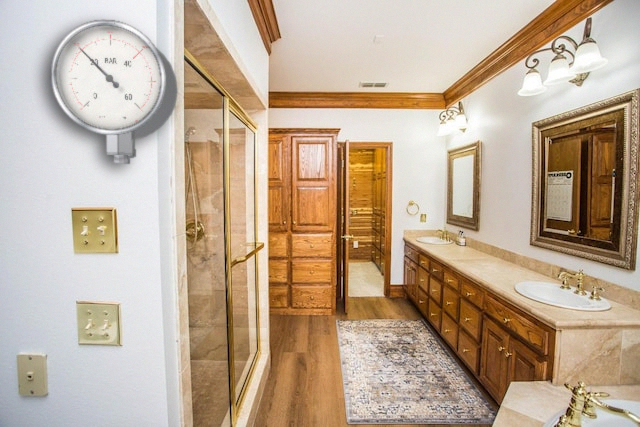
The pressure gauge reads 20 bar
